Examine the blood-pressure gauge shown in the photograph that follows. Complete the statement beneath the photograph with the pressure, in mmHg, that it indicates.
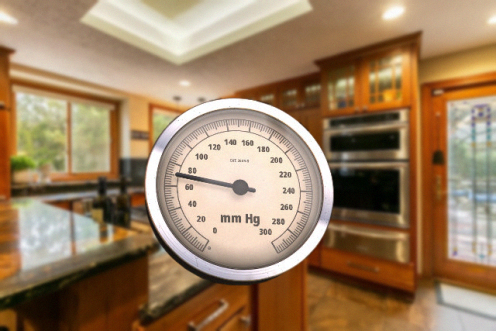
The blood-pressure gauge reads 70 mmHg
